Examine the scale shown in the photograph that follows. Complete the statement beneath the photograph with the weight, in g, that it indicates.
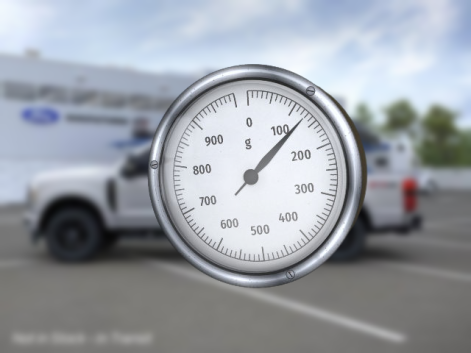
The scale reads 130 g
